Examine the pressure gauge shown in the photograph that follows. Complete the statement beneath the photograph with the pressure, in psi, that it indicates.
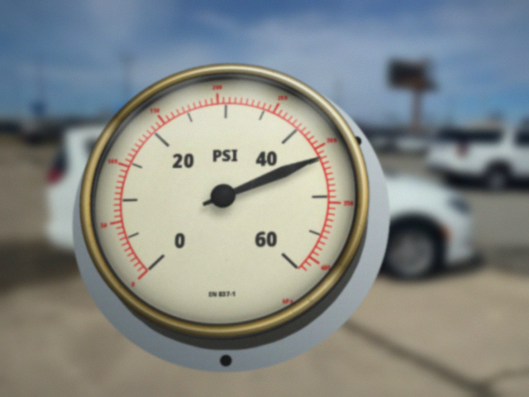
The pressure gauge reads 45 psi
